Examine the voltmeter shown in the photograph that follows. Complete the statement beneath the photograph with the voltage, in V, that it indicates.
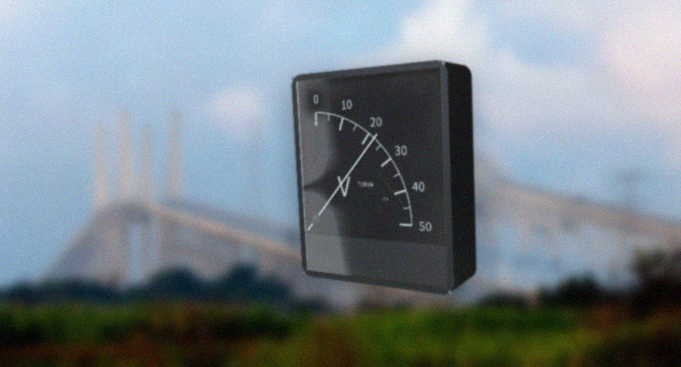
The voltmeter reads 22.5 V
